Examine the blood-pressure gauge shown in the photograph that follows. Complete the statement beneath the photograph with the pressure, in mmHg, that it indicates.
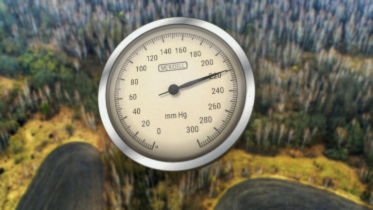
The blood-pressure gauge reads 220 mmHg
